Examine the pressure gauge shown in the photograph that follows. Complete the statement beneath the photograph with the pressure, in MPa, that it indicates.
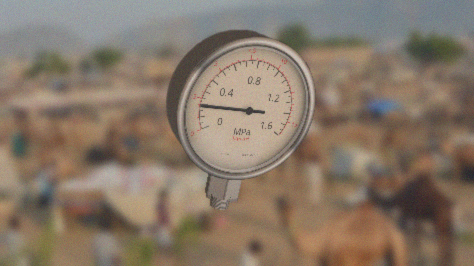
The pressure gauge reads 0.2 MPa
